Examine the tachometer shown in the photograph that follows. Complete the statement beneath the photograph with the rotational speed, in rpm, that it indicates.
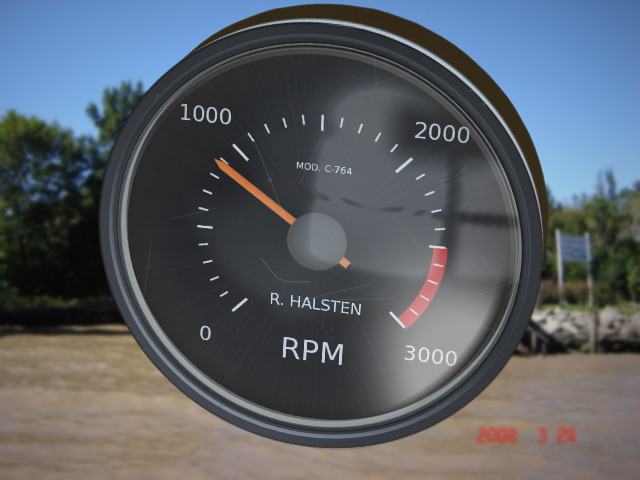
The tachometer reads 900 rpm
